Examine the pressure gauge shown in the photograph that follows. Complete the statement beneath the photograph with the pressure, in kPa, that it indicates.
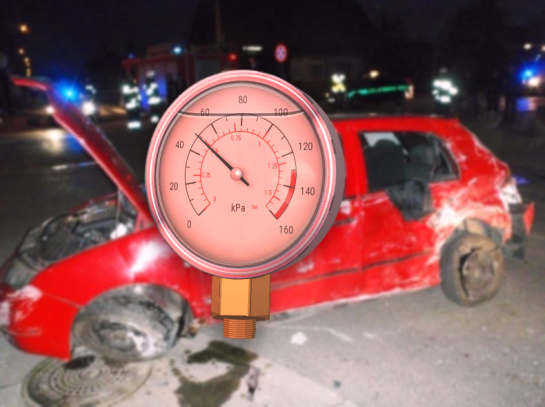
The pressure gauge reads 50 kPa
